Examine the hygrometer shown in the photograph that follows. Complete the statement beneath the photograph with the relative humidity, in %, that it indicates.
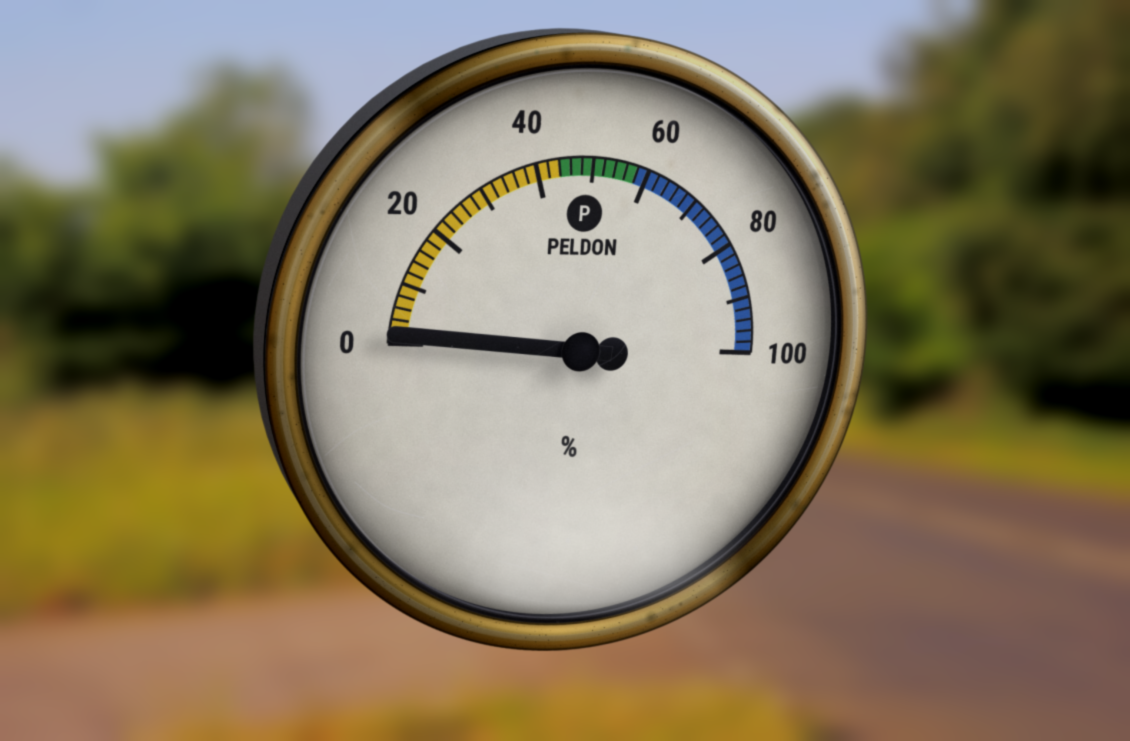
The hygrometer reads 2 %
